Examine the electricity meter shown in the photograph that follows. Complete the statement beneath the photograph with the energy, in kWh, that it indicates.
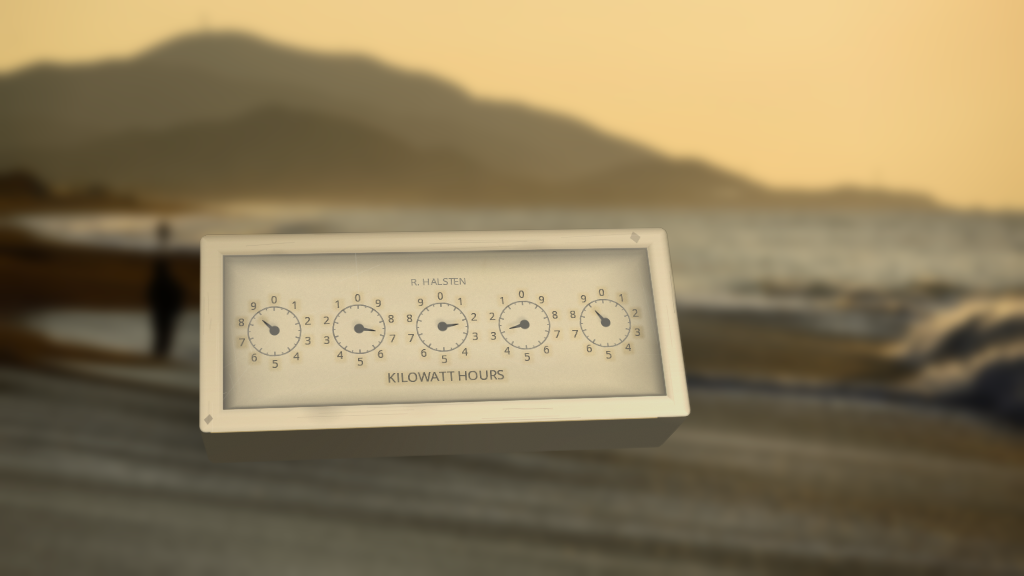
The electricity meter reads 87229 kWh
